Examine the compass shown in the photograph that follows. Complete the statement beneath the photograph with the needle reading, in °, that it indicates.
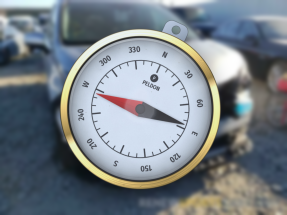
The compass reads 265 °
